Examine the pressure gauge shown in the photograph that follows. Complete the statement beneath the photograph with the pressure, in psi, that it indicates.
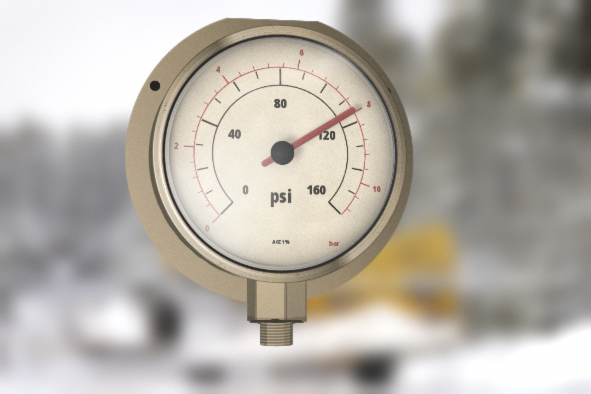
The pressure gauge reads 115 psi
